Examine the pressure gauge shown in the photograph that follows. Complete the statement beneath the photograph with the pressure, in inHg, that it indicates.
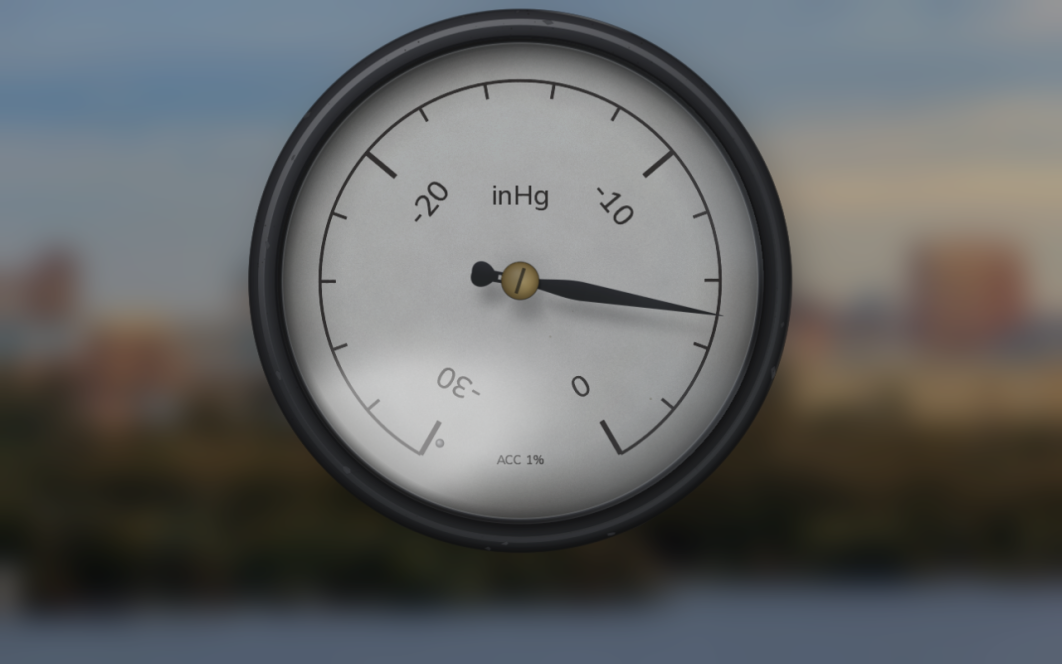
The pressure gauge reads -5 inHg
